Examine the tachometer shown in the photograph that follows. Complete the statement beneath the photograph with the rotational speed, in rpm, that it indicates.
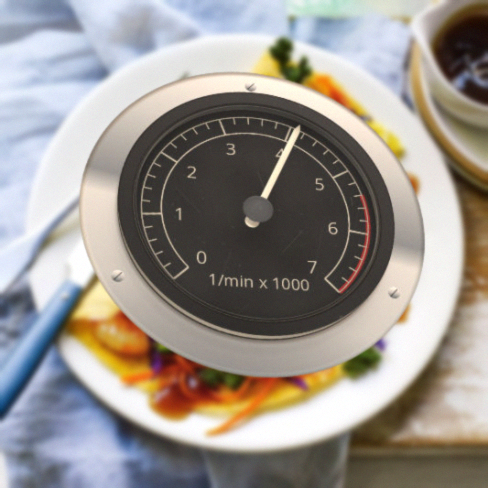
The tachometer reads 4100 rpm
